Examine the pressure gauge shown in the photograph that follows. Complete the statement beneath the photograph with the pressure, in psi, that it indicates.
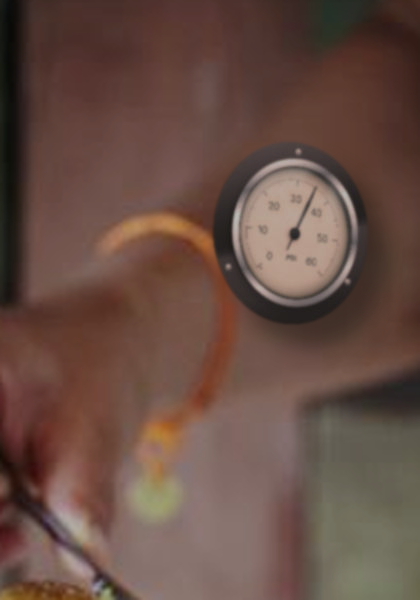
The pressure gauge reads 35 psi
